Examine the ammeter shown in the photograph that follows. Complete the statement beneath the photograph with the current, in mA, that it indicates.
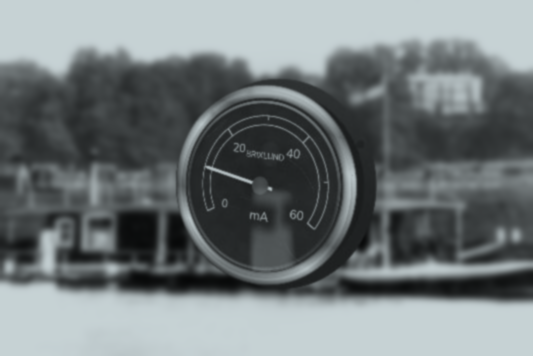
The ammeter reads 10 mA
